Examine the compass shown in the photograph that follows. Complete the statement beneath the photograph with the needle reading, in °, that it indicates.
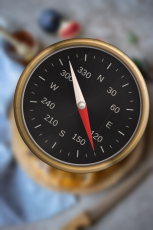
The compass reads 130 °
